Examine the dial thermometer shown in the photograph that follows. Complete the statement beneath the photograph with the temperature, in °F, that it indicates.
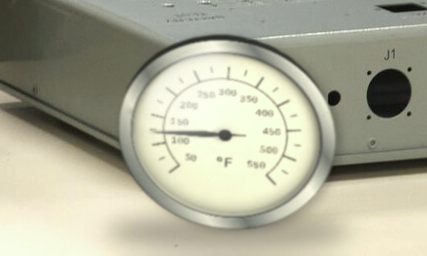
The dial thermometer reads 125 °F
